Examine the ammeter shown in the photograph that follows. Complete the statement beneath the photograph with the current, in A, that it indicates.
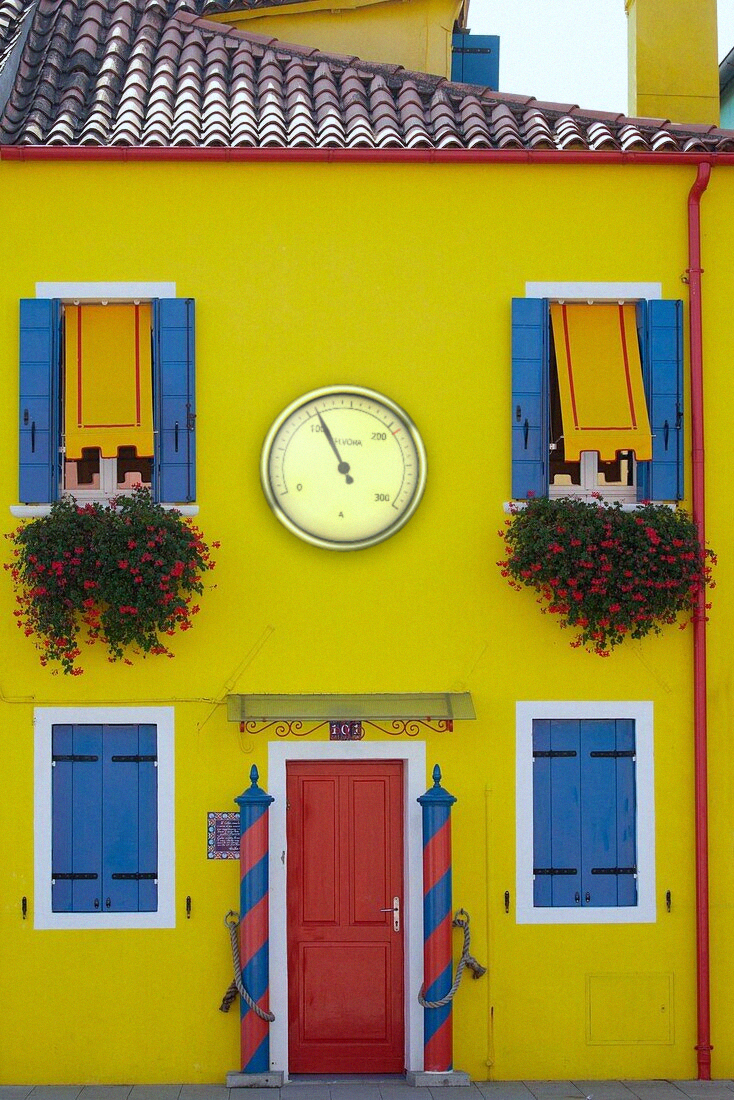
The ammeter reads 110 A
